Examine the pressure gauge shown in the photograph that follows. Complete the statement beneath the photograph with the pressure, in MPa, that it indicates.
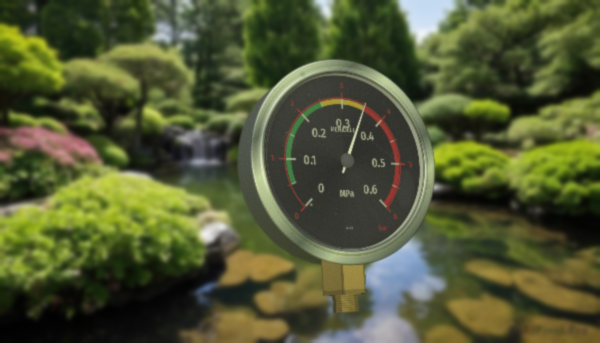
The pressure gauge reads 0.35 MPa
